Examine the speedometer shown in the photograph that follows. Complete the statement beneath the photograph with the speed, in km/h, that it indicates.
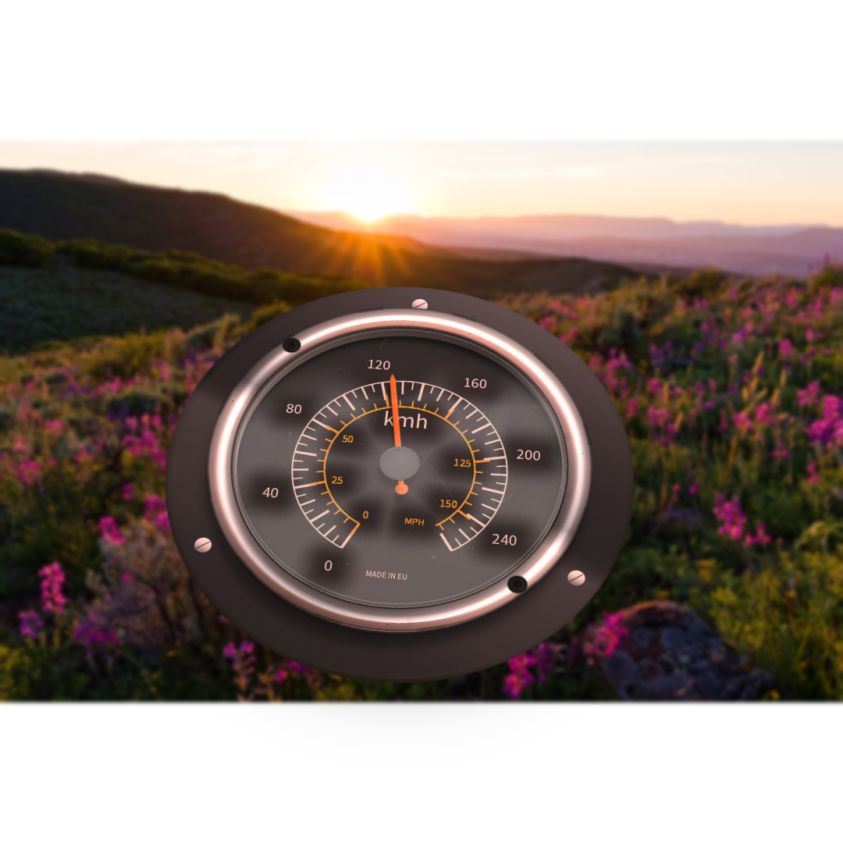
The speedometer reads 125 km/h
